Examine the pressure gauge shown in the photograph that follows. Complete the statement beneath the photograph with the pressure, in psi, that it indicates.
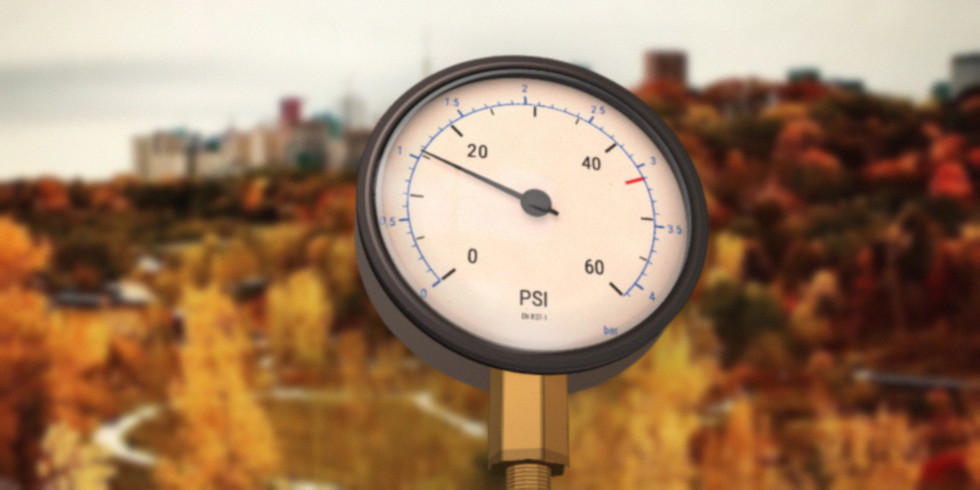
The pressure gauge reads 15 psi
